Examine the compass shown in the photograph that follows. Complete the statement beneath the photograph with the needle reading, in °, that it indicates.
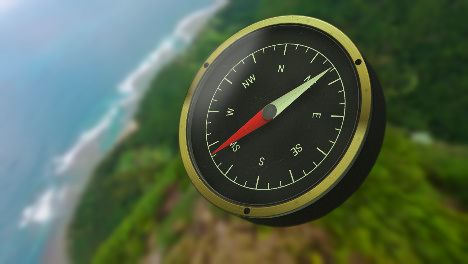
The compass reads 230 °
